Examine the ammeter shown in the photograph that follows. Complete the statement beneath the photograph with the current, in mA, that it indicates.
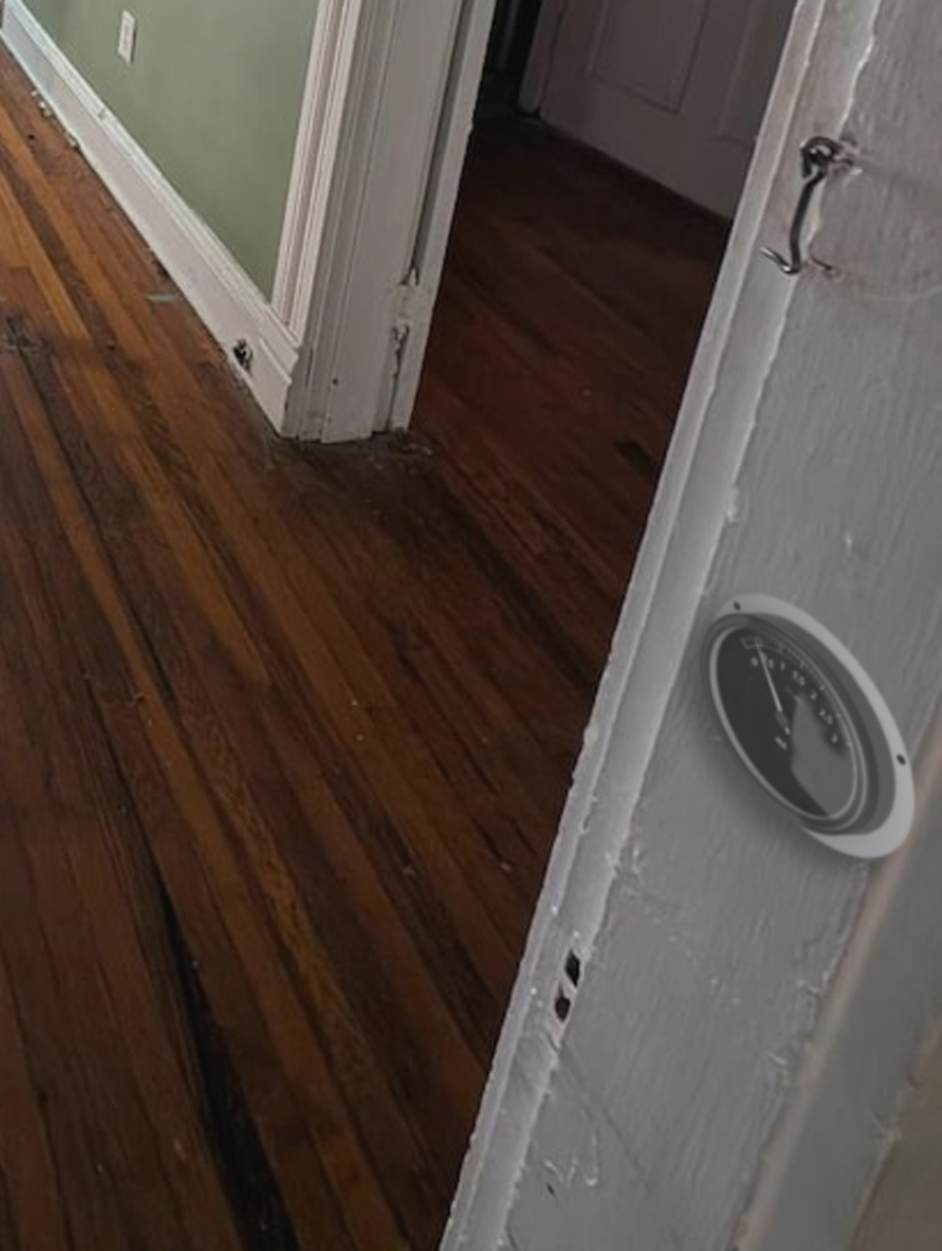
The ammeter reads 0.5 mA
